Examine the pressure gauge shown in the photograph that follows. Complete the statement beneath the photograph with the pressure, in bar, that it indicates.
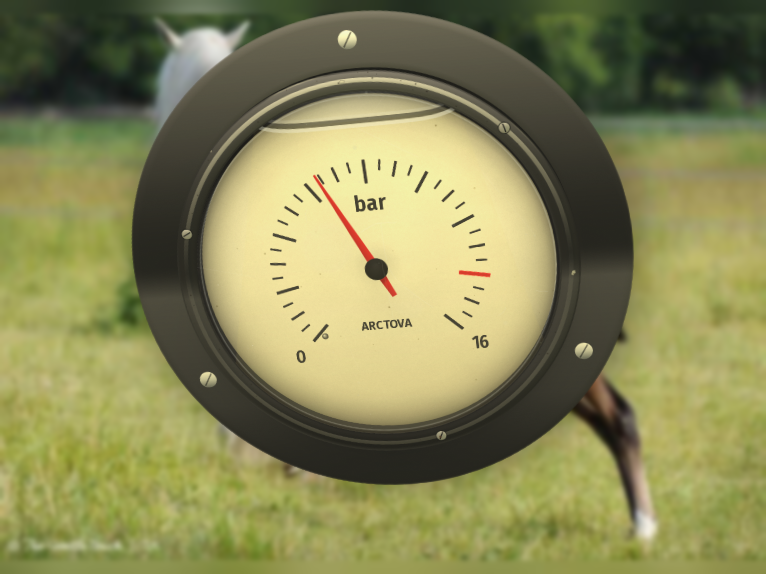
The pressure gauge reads 6.5 bar
